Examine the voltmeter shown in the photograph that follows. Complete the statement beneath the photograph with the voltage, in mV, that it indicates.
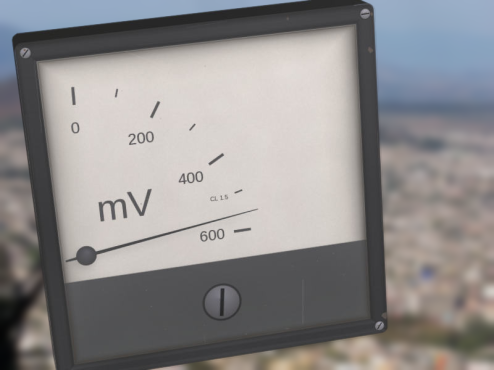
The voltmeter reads 550 mV
